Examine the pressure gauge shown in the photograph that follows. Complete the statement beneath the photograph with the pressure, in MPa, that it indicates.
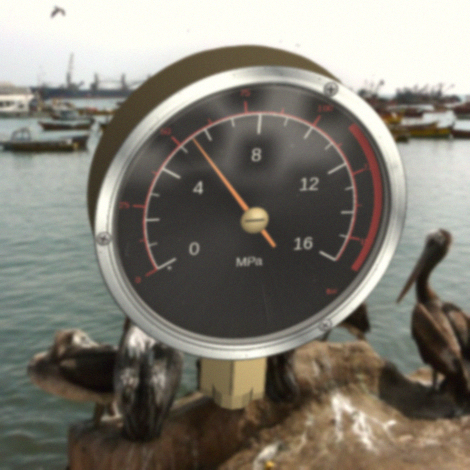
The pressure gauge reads 5.5 MPa
